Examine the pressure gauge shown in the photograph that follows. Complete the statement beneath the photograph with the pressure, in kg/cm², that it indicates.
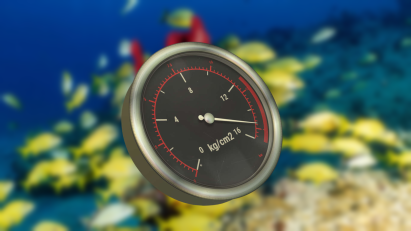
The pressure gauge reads 15 kg/cm²
